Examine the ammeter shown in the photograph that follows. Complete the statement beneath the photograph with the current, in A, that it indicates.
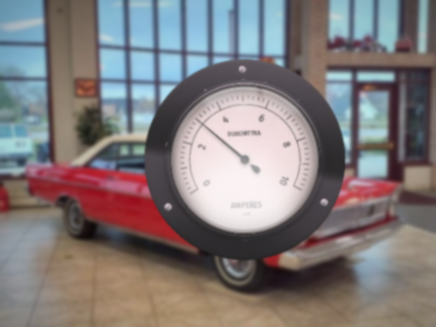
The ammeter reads 3 A
